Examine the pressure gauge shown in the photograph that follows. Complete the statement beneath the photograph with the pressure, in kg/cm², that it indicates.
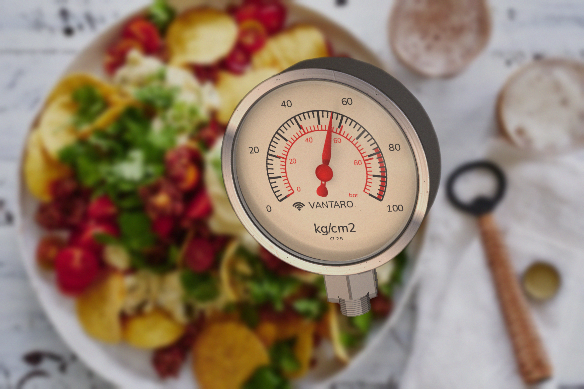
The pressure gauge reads 56 kg/cm²
